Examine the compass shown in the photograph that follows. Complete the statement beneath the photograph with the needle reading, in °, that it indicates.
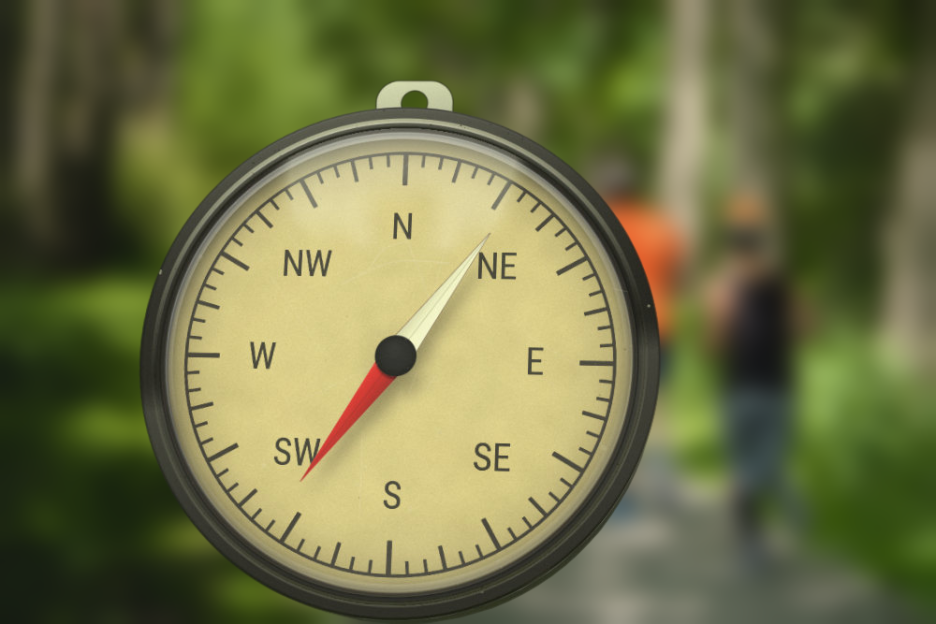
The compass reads 215 °
